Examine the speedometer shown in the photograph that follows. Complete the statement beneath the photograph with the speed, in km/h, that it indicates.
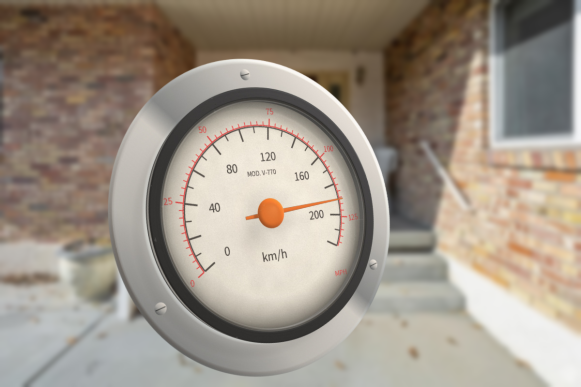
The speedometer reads 190 km/h
